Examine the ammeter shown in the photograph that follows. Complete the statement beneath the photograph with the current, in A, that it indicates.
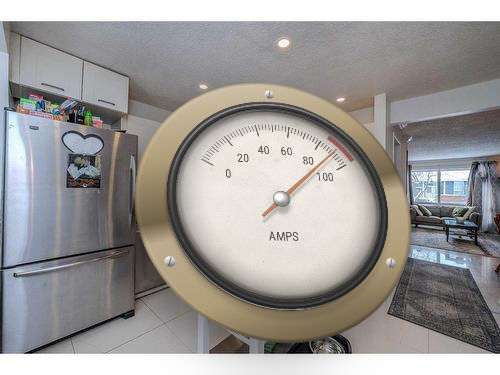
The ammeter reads 90 A
